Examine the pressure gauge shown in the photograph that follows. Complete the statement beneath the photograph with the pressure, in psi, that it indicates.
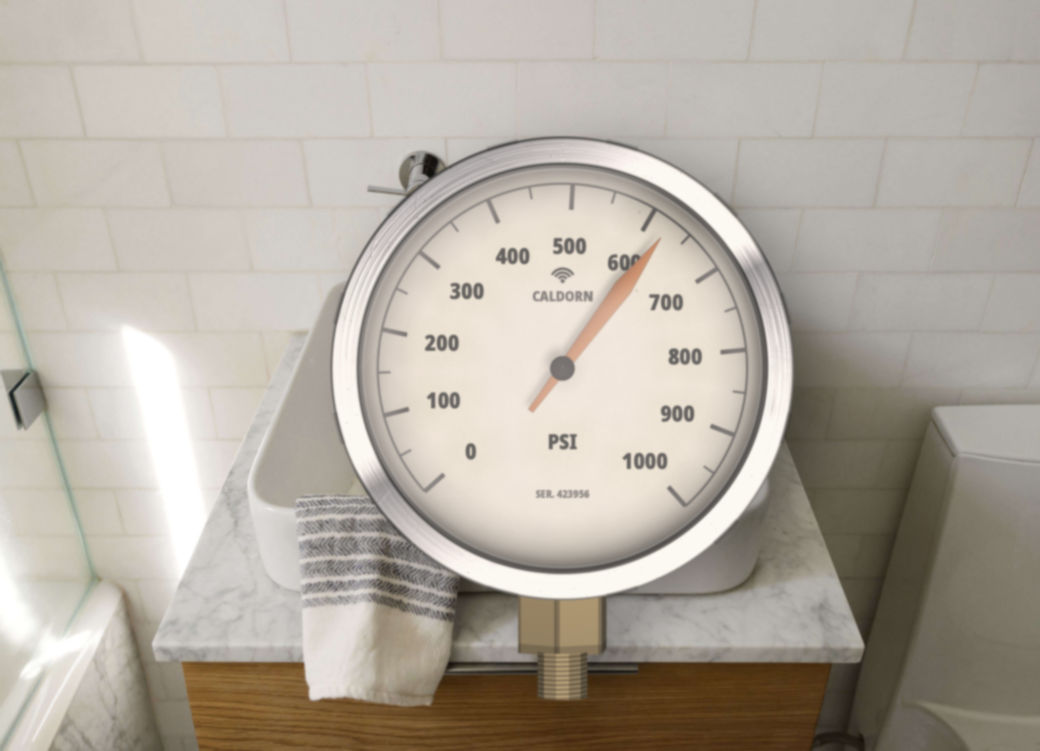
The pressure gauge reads 625 psi
